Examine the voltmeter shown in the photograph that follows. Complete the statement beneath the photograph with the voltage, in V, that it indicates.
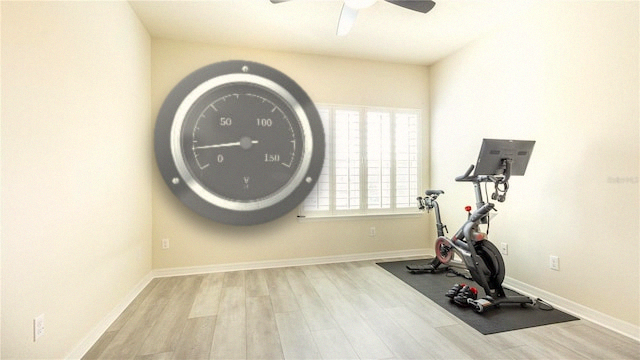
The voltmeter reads 15 V
